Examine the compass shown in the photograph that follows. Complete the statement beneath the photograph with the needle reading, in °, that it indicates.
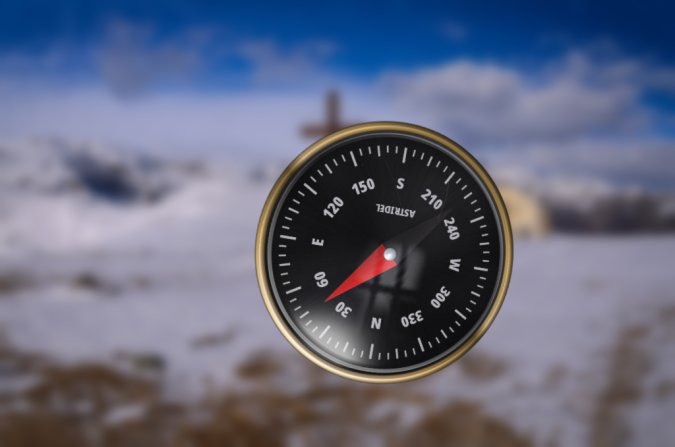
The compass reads 45 °
